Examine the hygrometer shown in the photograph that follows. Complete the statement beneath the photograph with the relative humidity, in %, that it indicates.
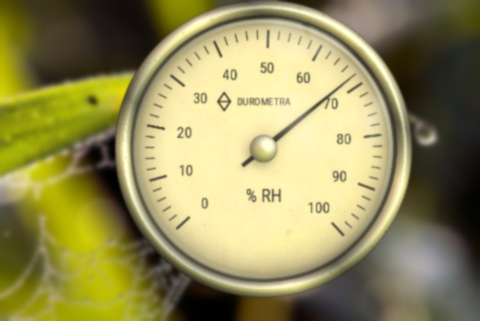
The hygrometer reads 68 %
